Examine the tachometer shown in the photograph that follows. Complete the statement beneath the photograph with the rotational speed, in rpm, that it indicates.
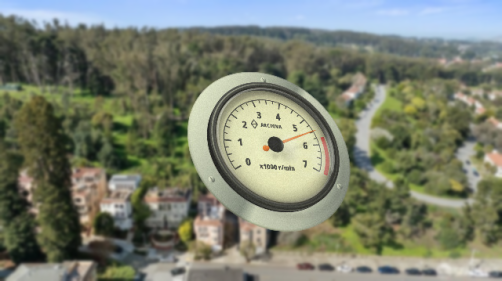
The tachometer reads 5500 rpm
